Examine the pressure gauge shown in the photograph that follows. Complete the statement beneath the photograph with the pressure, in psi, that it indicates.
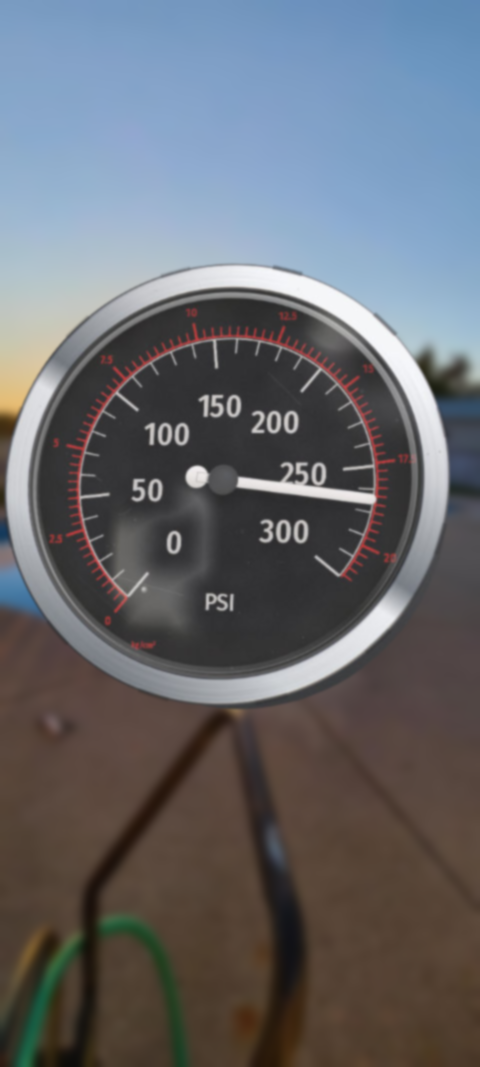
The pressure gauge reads 265 psi
